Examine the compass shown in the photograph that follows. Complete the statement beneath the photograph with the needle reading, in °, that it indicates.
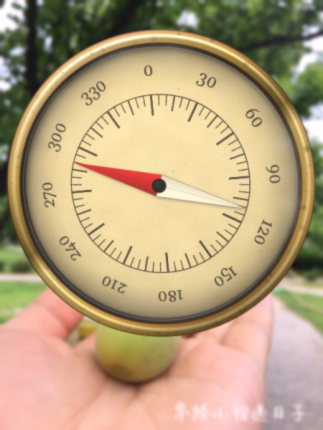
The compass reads 290 °
